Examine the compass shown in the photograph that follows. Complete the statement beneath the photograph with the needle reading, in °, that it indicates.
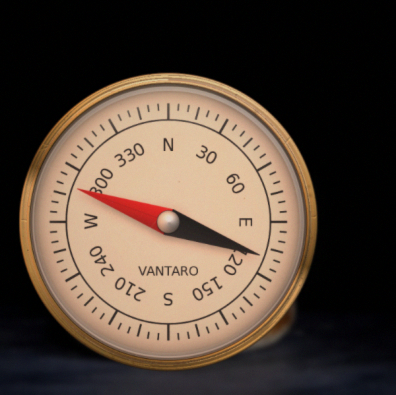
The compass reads 290 °
